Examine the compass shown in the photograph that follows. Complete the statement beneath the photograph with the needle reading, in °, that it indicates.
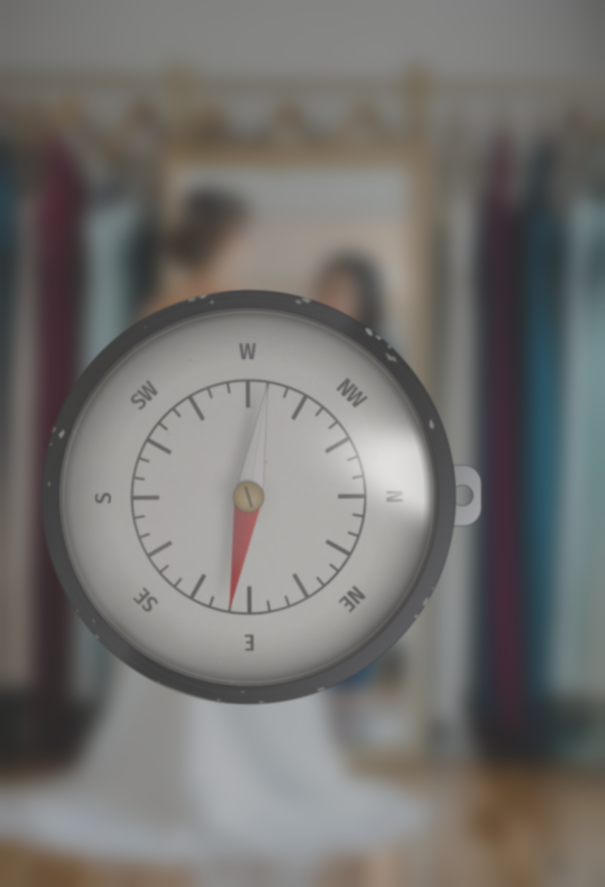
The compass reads 100 °
